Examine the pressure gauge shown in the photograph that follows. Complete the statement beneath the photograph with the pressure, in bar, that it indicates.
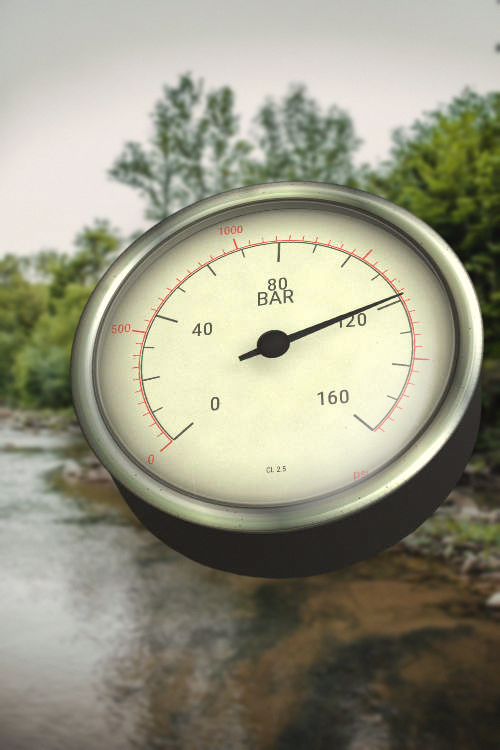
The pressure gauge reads 120 bar
